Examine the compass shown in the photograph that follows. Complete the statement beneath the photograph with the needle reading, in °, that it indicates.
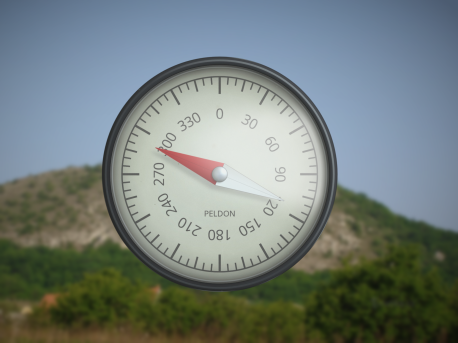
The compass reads 292.5 °
